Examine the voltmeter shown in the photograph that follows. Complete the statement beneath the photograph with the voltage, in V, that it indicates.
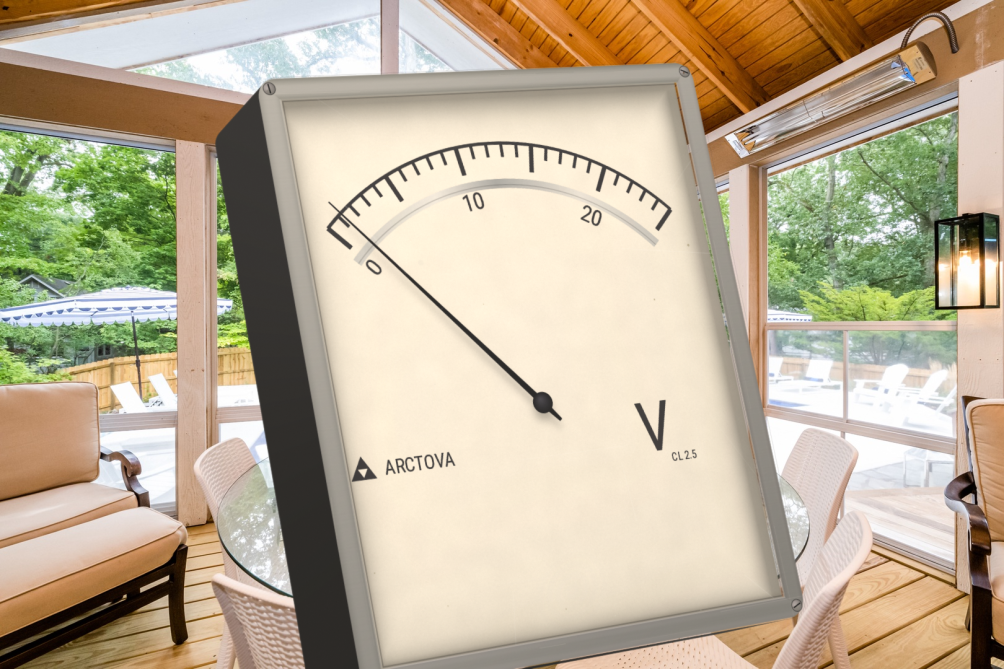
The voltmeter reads 1 V
